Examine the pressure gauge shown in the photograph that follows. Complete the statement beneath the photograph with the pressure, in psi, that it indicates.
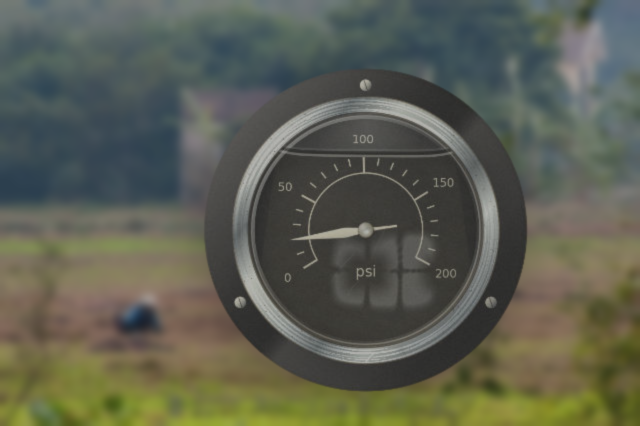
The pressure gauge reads 20 psi
